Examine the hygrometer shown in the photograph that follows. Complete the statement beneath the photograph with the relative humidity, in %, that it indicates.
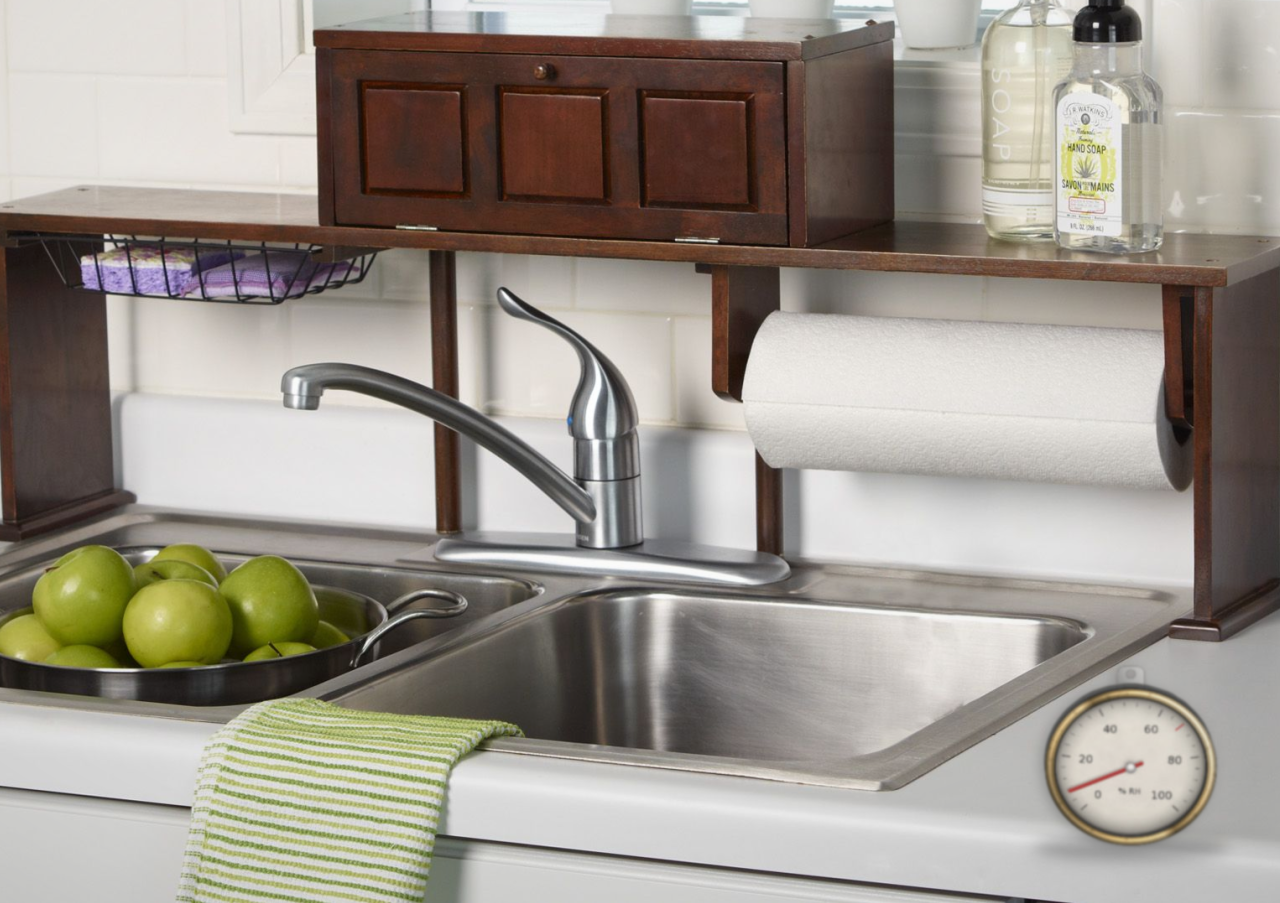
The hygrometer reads 8 %
